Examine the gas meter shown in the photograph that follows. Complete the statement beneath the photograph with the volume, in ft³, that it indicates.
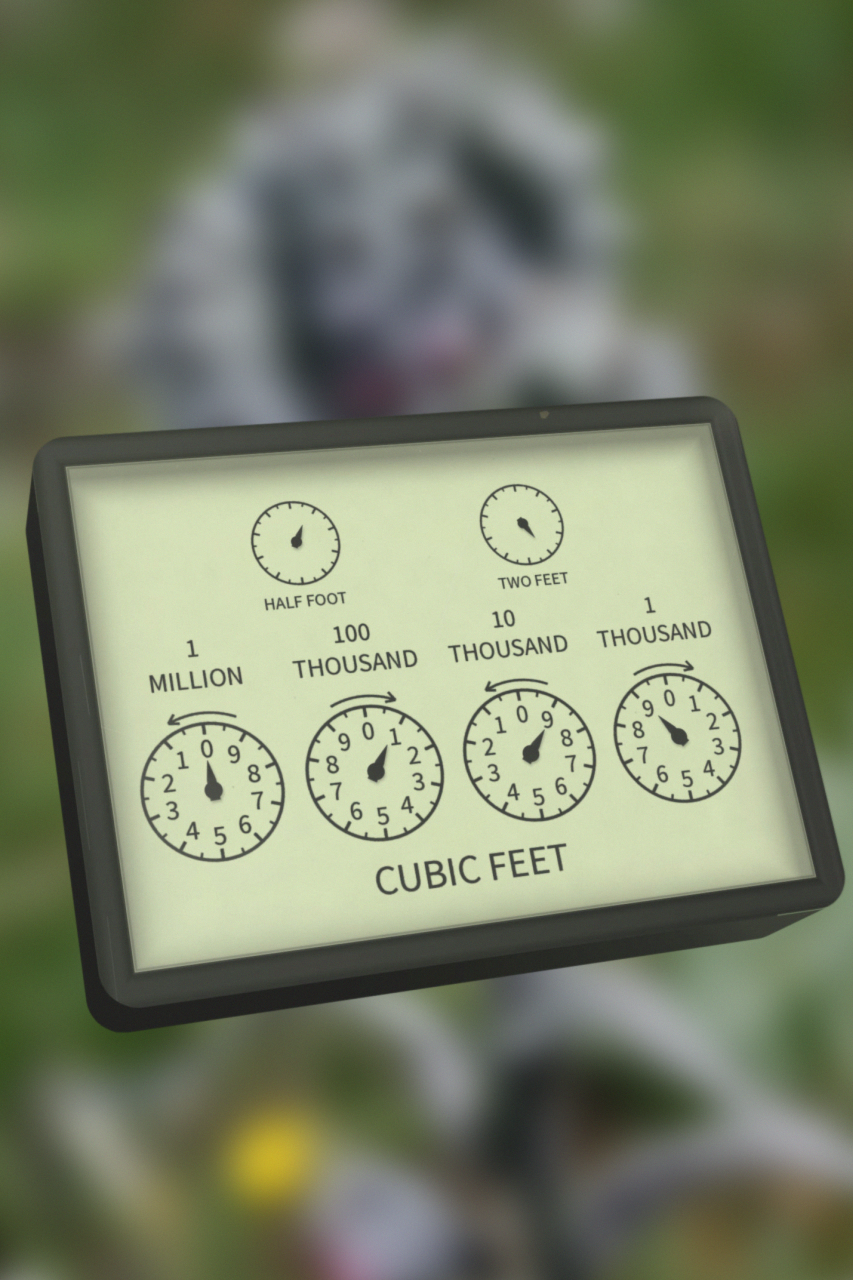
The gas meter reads 8900 ft³
